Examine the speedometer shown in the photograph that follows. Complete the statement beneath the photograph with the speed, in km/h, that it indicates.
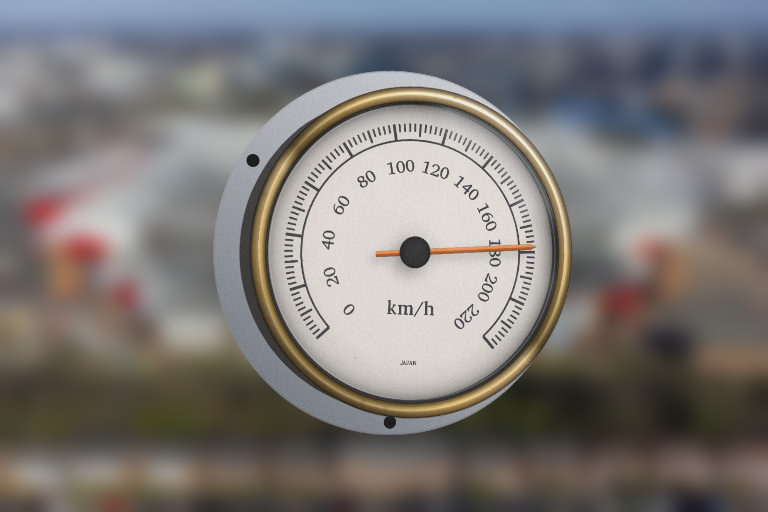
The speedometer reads 178 km/h
